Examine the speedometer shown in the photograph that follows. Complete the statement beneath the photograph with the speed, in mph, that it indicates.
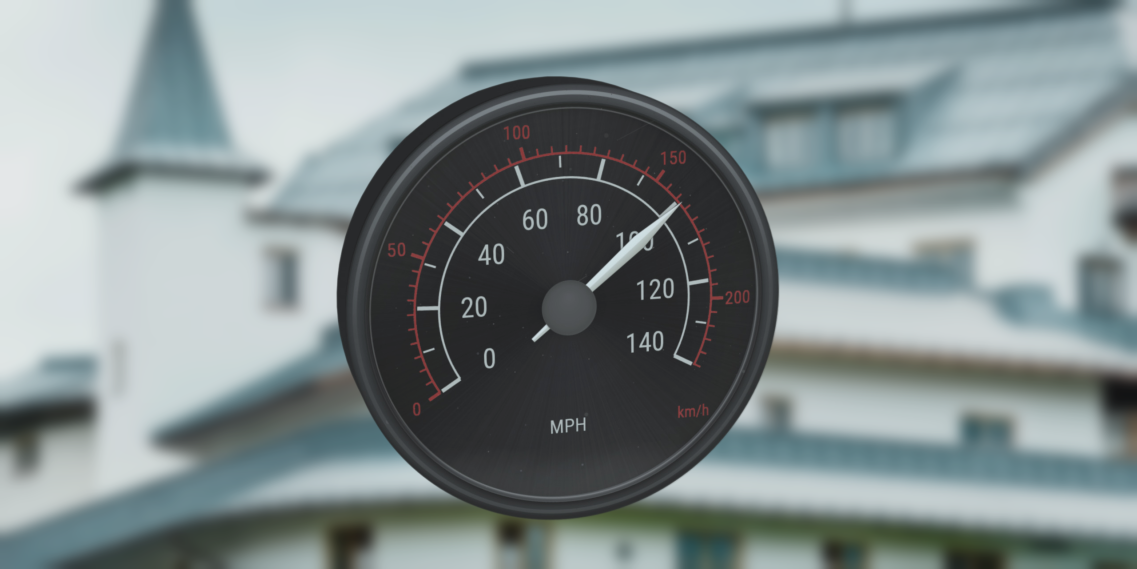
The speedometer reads 100 mph
